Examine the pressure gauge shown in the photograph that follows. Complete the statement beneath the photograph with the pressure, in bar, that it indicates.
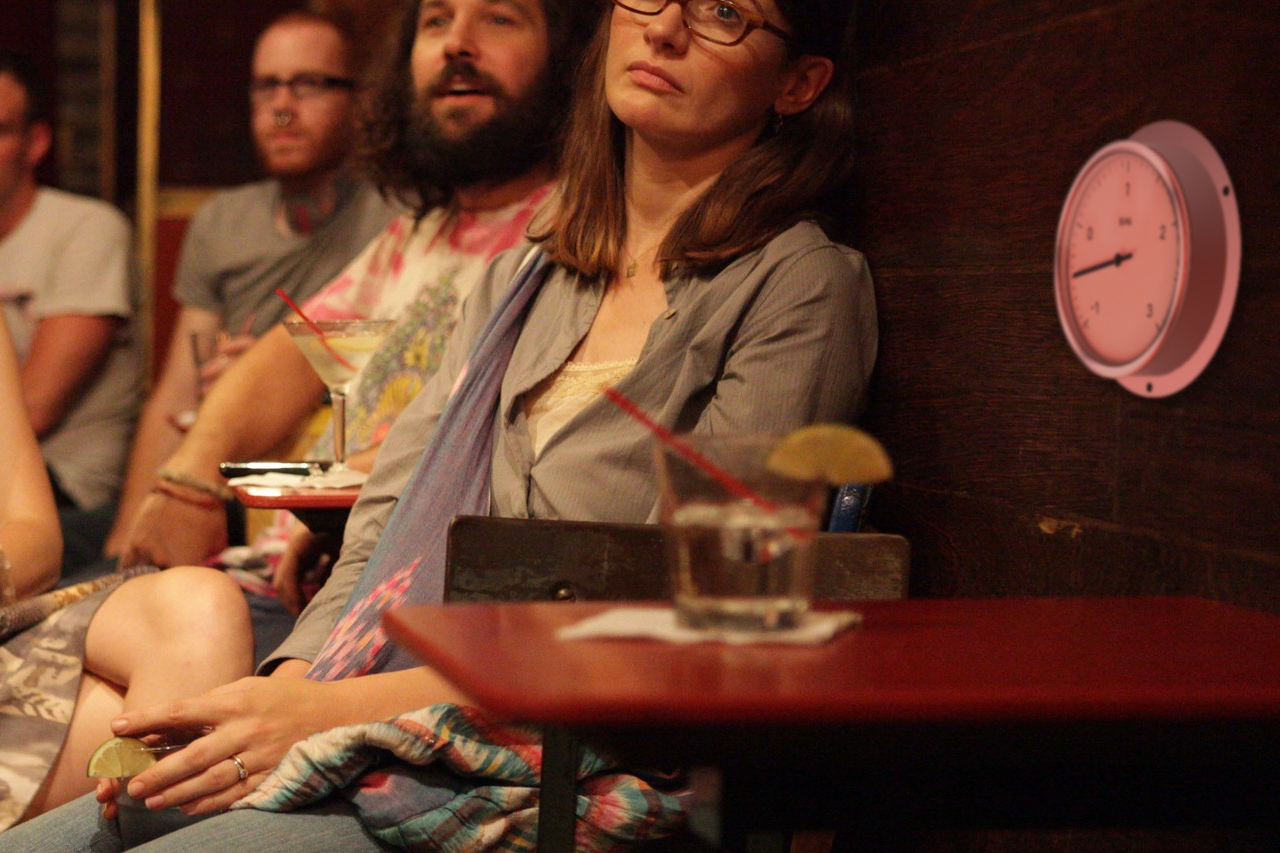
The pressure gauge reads -0.5 bar
